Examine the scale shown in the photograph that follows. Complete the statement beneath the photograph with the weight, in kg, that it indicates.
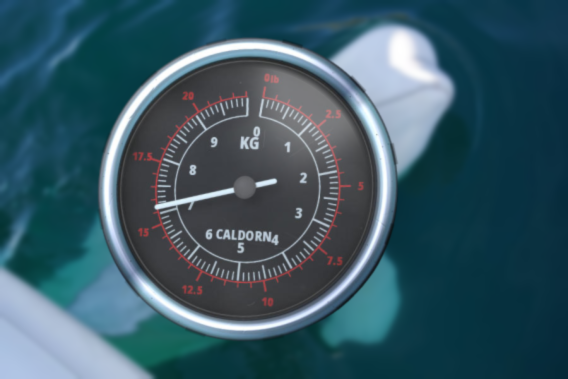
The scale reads 7.1 kg
